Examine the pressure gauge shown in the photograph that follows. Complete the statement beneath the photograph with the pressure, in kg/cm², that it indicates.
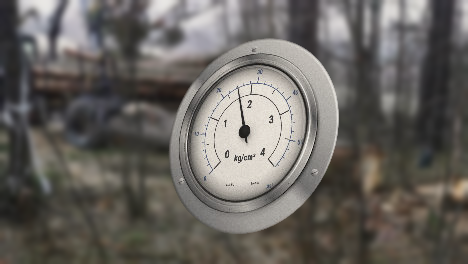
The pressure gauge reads 1.75 kg/cm²
